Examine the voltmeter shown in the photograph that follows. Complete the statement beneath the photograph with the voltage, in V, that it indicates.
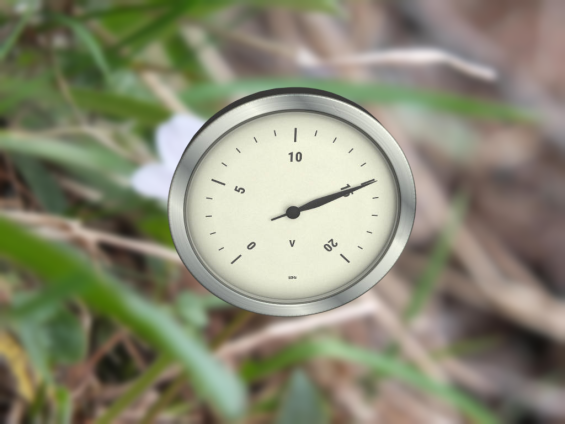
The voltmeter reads 15 V
